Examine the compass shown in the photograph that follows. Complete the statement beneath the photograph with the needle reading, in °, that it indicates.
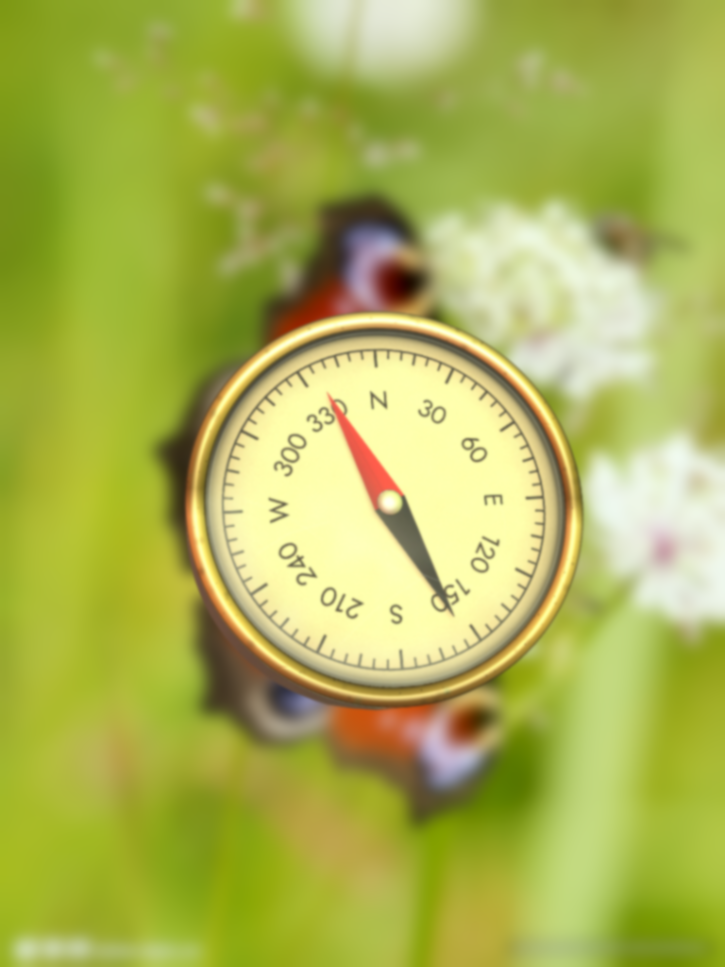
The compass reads 335 °
